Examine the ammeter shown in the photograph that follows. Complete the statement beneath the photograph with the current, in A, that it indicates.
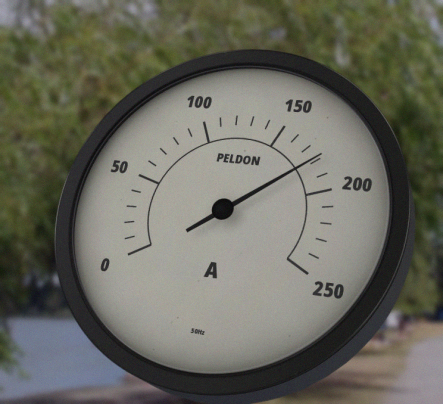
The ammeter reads 180 A
